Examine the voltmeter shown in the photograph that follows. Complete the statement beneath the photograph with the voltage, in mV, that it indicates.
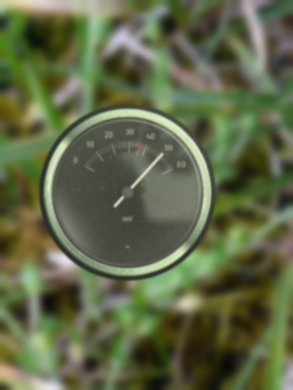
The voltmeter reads 50 mV
